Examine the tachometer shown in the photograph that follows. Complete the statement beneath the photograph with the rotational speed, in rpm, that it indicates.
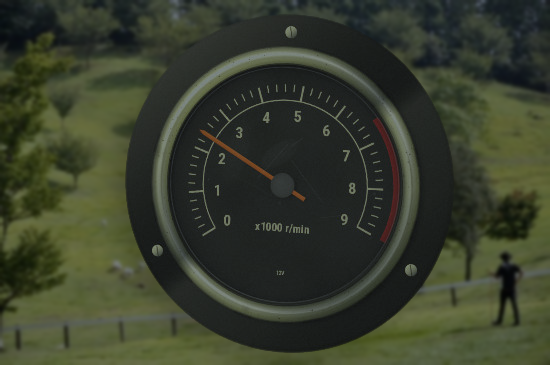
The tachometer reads 2400 rpm
